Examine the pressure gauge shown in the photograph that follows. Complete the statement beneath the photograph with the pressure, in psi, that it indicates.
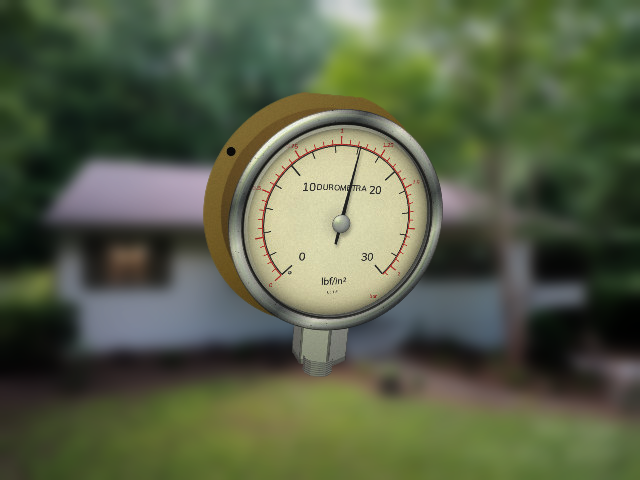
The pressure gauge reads 16 psi
